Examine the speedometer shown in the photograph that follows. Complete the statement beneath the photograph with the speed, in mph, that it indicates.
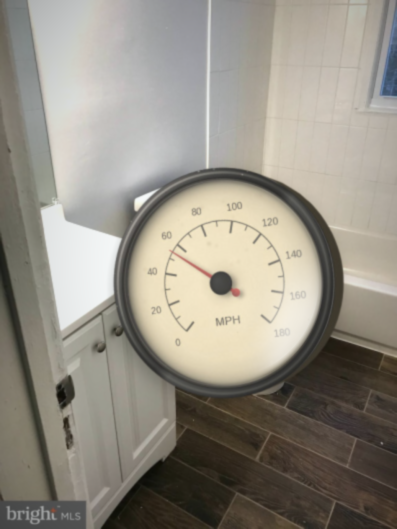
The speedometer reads 55 mph
